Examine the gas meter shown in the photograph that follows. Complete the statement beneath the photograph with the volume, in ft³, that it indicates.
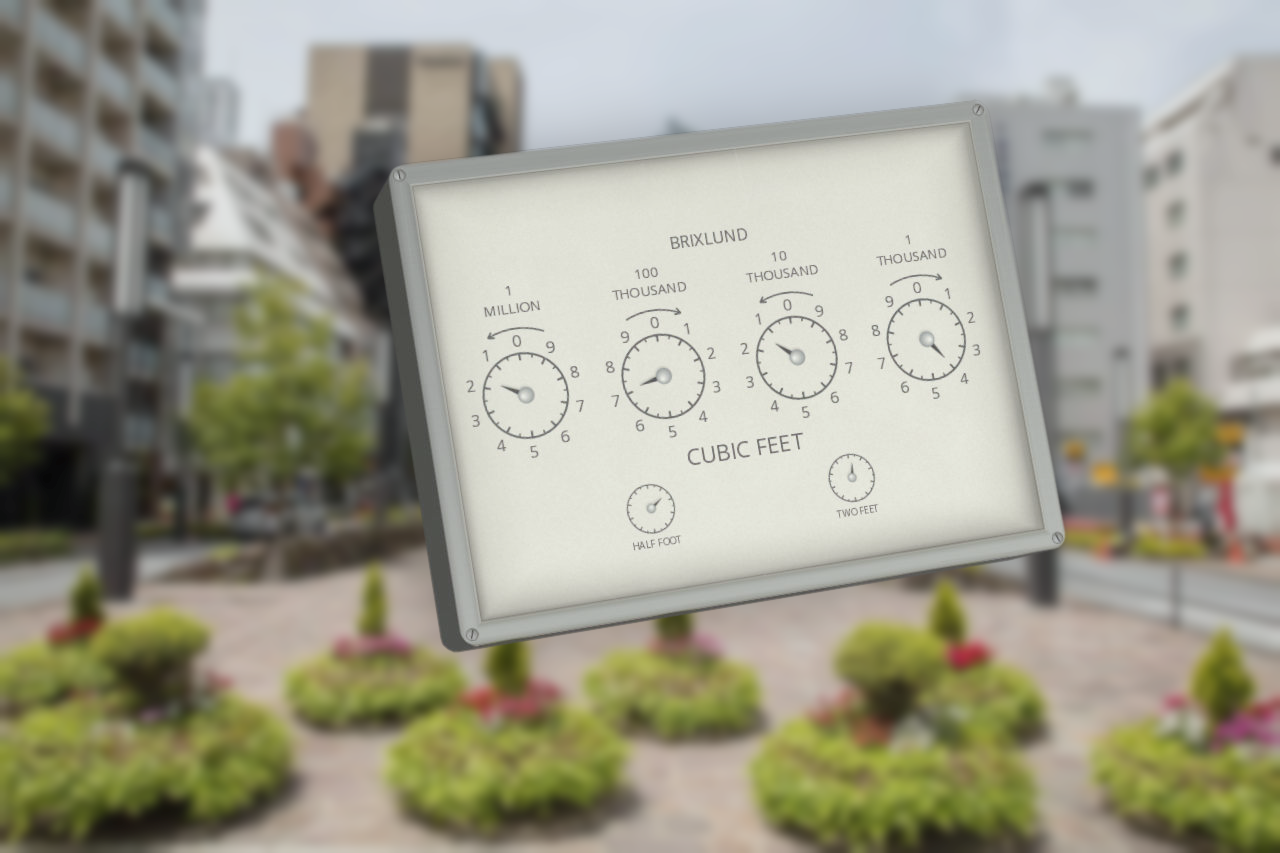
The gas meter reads 171400 ft³
